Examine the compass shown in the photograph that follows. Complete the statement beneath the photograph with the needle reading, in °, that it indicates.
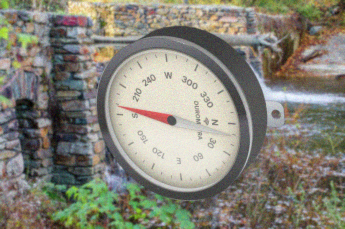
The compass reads 190 °
